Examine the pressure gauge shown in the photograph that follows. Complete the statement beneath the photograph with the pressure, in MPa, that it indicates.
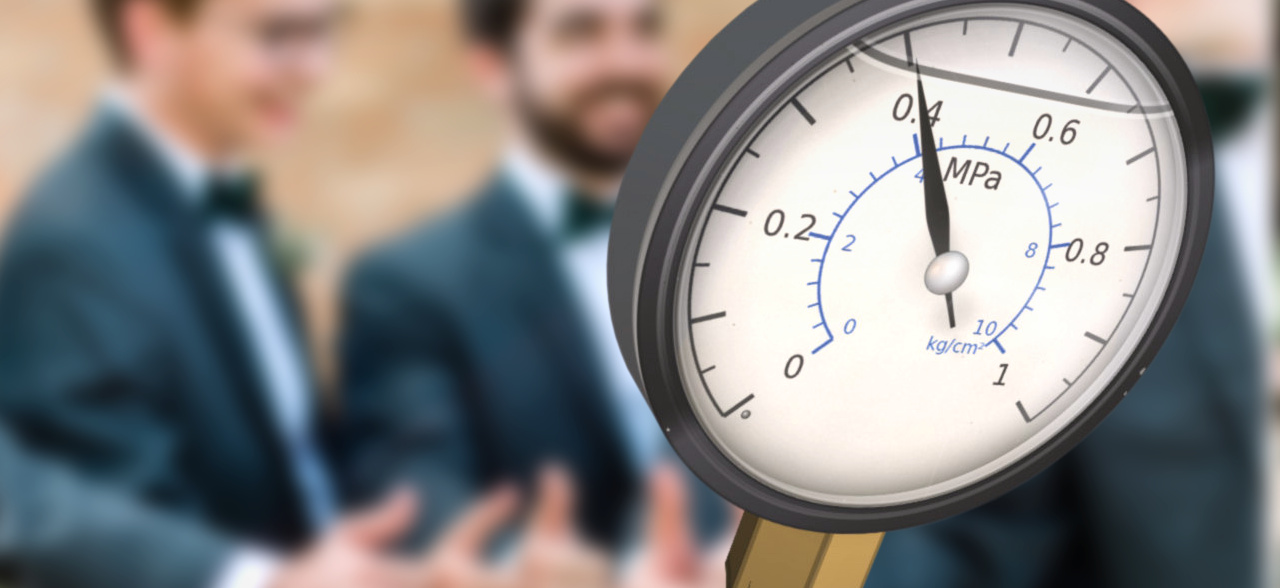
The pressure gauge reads 0.4 MPa
